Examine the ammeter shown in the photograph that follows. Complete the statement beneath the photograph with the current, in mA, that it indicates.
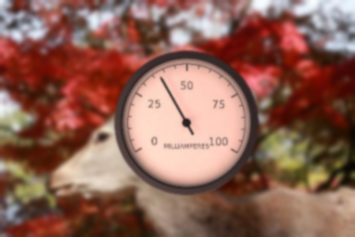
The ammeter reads 37.5 mA
